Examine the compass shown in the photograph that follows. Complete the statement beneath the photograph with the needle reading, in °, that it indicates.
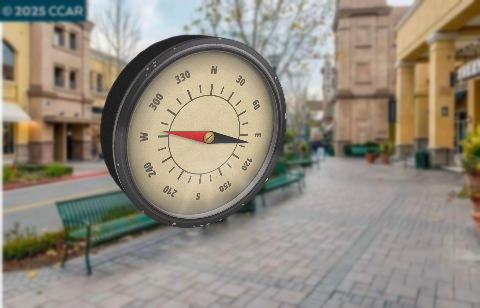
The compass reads 277.5 °
